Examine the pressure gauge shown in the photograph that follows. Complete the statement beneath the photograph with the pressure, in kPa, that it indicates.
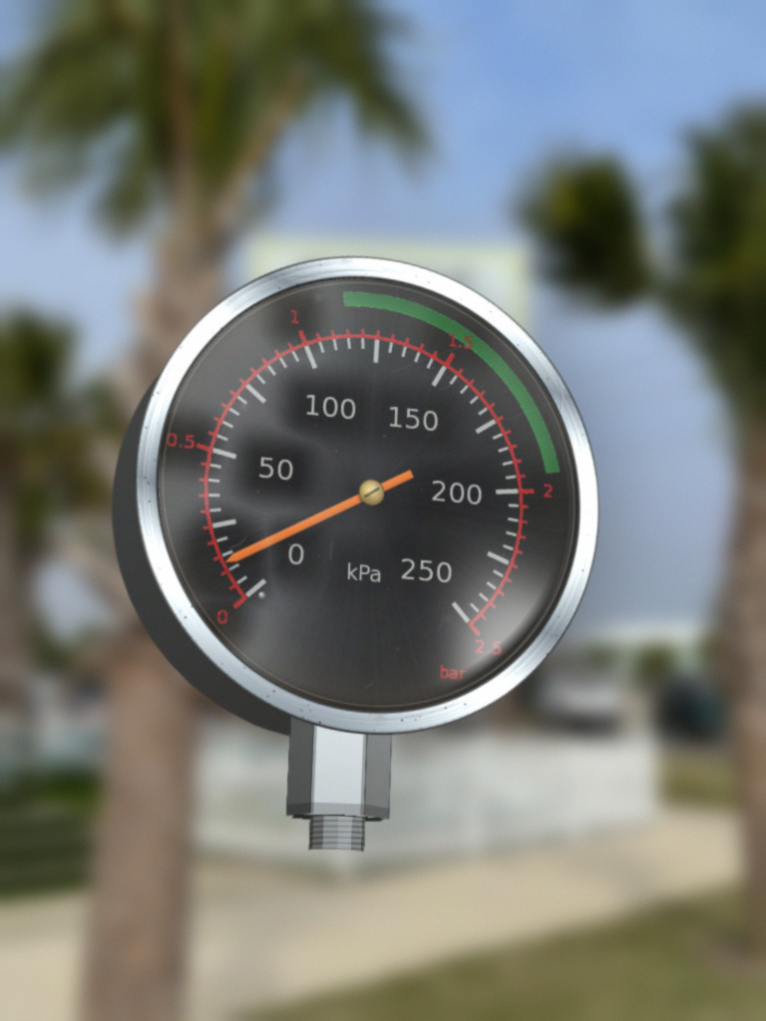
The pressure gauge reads 12.5 kPa
